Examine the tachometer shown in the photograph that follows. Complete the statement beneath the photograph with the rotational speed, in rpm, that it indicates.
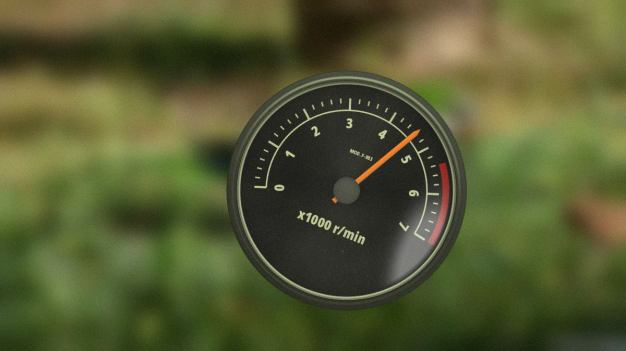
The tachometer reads 4600 rpm
